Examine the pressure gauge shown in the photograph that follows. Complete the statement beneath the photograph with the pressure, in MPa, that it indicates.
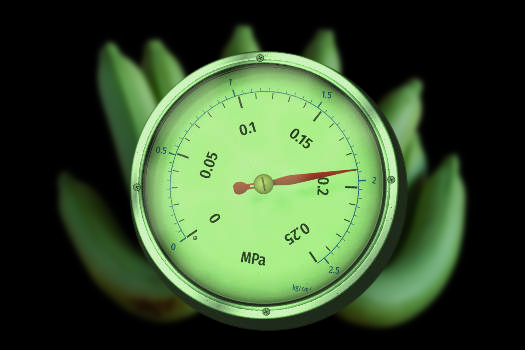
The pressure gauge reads 0.19 MPa
